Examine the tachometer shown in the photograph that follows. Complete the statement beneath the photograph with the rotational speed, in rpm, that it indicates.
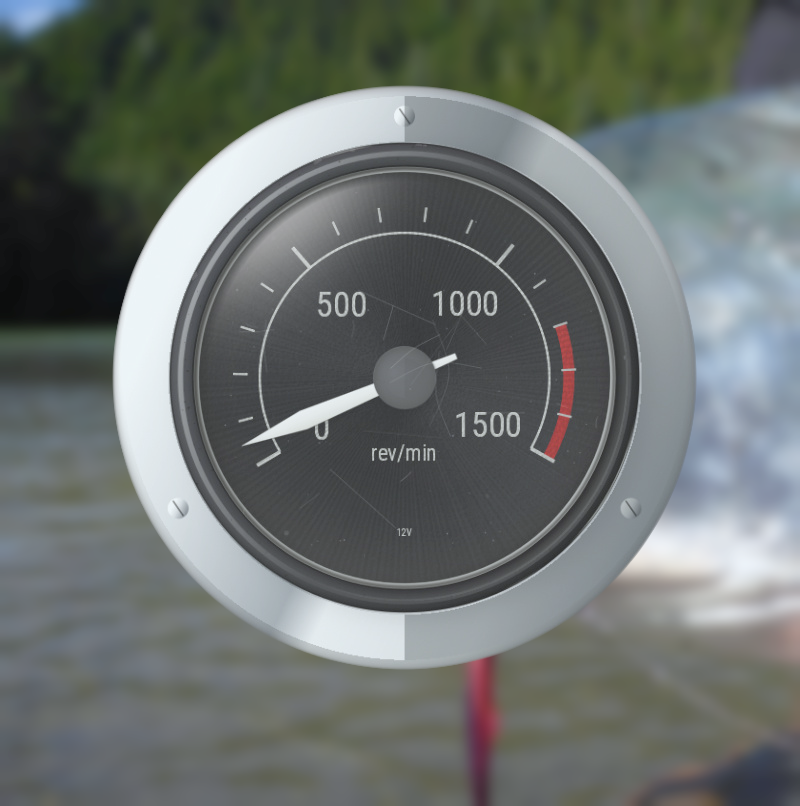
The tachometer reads 50 rpm
